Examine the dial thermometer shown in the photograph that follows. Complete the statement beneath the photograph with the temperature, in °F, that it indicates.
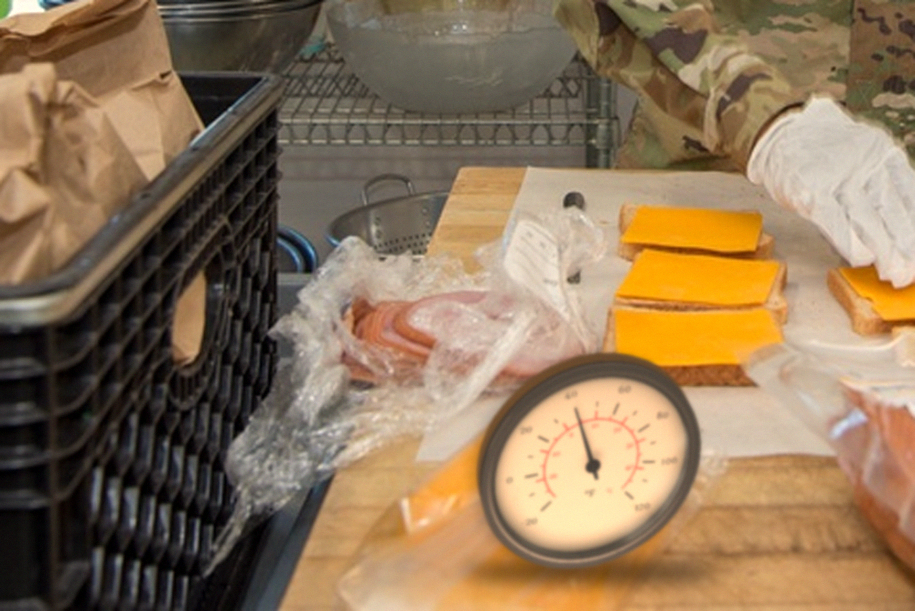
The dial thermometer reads 40 °F
